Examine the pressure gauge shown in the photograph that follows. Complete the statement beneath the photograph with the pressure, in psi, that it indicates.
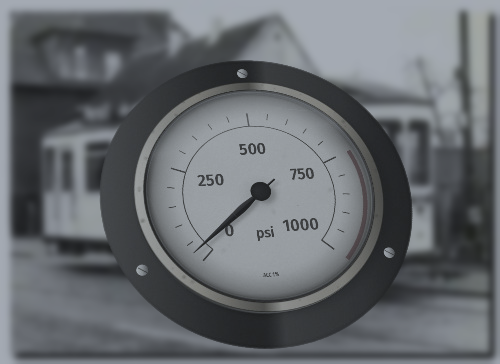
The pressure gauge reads 25 psi
